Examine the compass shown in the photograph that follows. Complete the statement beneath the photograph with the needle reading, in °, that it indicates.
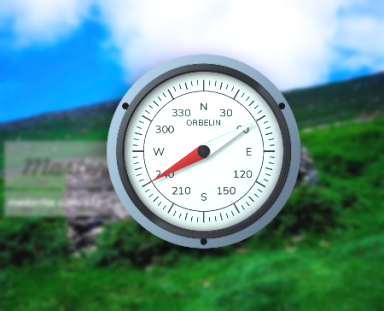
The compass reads 240 °
